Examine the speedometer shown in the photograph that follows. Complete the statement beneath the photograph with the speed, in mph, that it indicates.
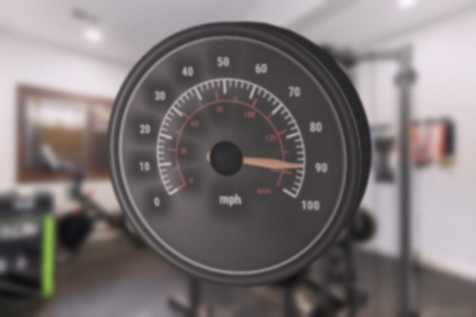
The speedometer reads 90 mph
